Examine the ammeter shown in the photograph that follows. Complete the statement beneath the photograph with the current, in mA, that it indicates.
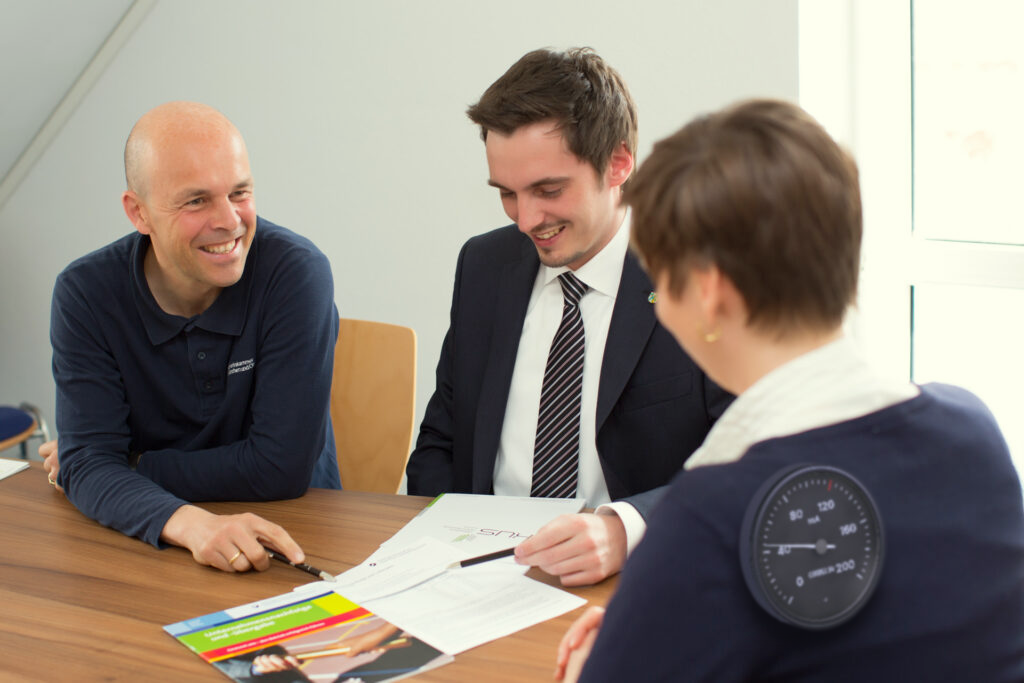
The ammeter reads 45 mA
